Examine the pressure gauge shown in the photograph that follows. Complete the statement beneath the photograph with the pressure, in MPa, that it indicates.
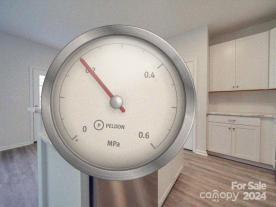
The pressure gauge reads 0.2 MPa
